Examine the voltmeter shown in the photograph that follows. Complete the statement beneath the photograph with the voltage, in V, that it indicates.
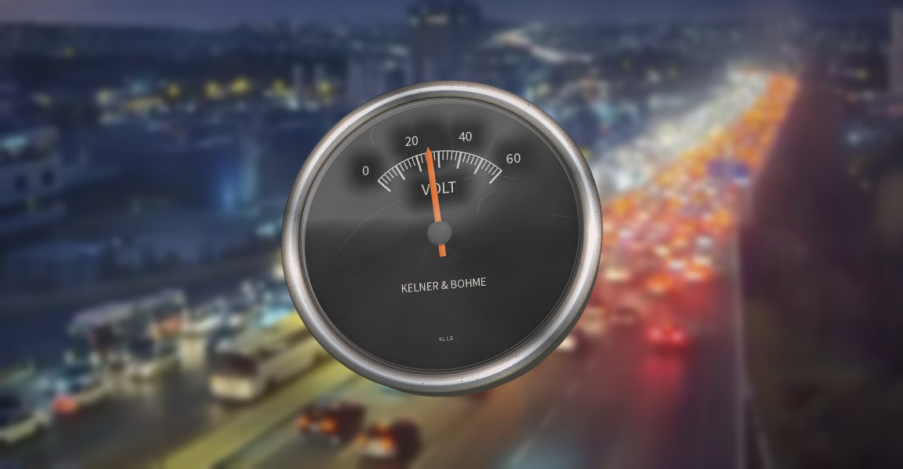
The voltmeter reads 26 V
